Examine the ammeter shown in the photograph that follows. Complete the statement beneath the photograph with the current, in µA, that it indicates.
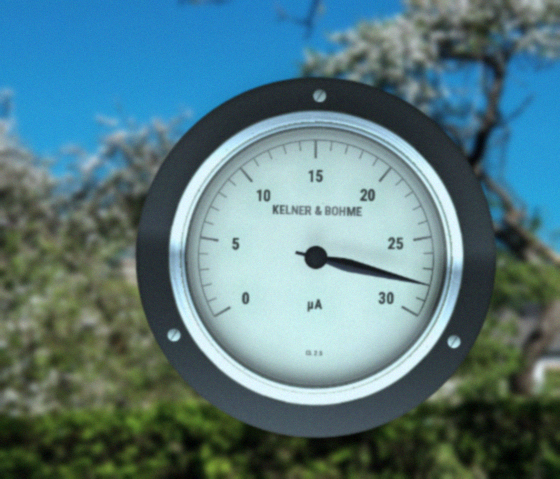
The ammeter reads 28 µA
